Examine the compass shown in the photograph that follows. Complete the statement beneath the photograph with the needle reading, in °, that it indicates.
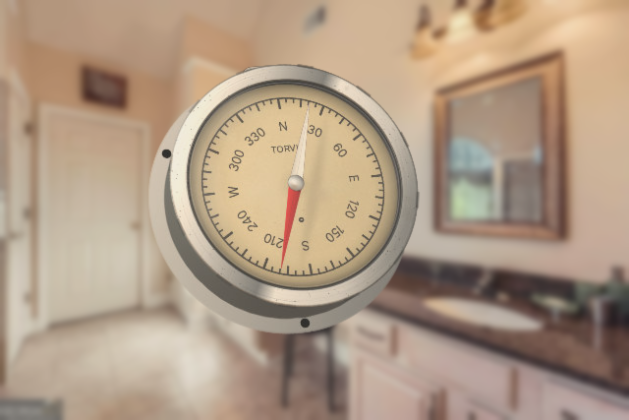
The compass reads 200 °
